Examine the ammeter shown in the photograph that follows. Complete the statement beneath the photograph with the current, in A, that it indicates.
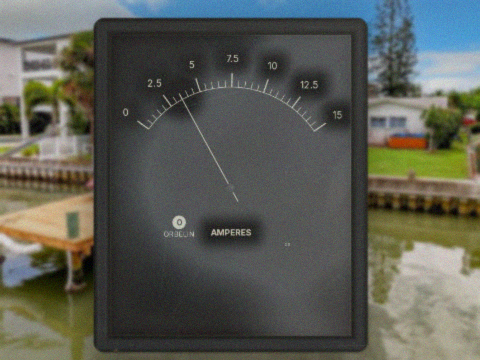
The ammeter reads 3.5 A
